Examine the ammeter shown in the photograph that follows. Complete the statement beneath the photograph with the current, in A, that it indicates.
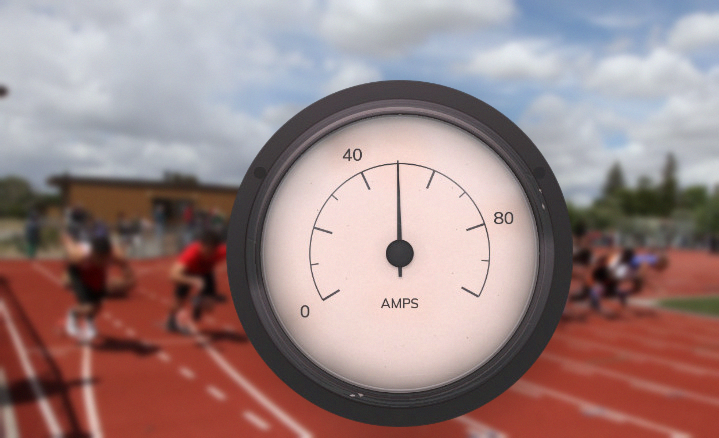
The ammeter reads 50 A
